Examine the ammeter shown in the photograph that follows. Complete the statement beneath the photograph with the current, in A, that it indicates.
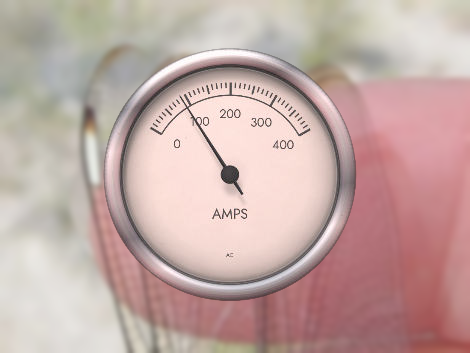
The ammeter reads 90 A
